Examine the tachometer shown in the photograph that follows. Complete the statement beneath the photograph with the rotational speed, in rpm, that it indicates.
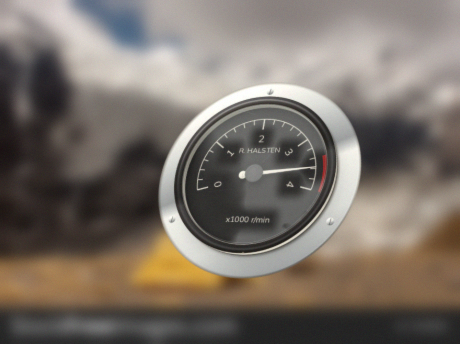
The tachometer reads 3600 rpm
